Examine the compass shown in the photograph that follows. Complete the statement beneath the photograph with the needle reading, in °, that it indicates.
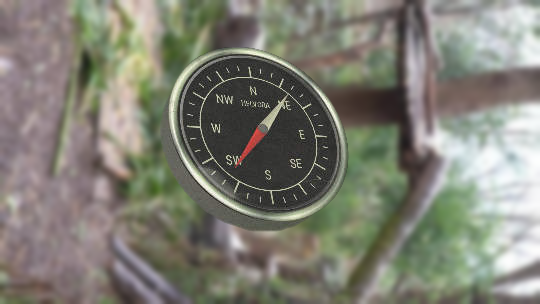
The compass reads 220 °
